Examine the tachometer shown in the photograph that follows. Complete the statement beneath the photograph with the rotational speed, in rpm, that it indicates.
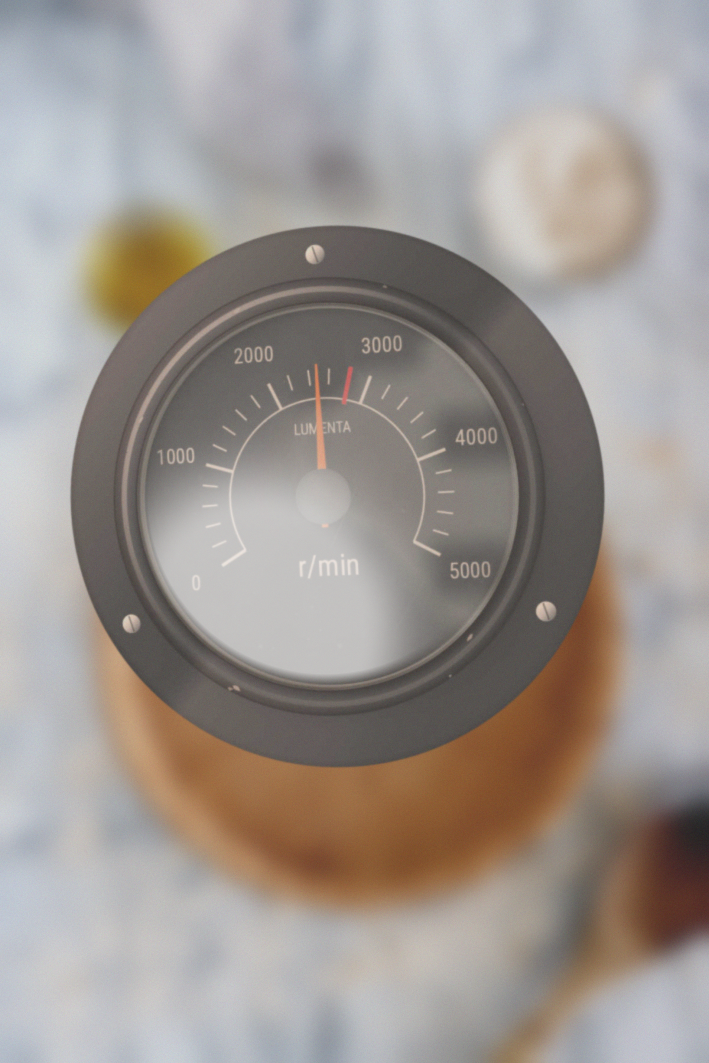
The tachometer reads 2500 rpm
